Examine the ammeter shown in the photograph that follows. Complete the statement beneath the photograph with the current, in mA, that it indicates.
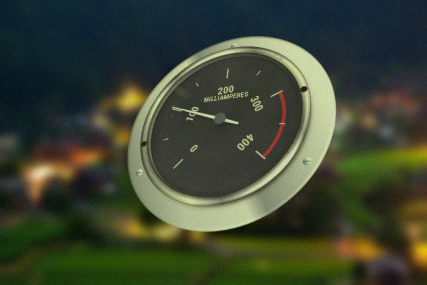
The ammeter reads 100 mA
